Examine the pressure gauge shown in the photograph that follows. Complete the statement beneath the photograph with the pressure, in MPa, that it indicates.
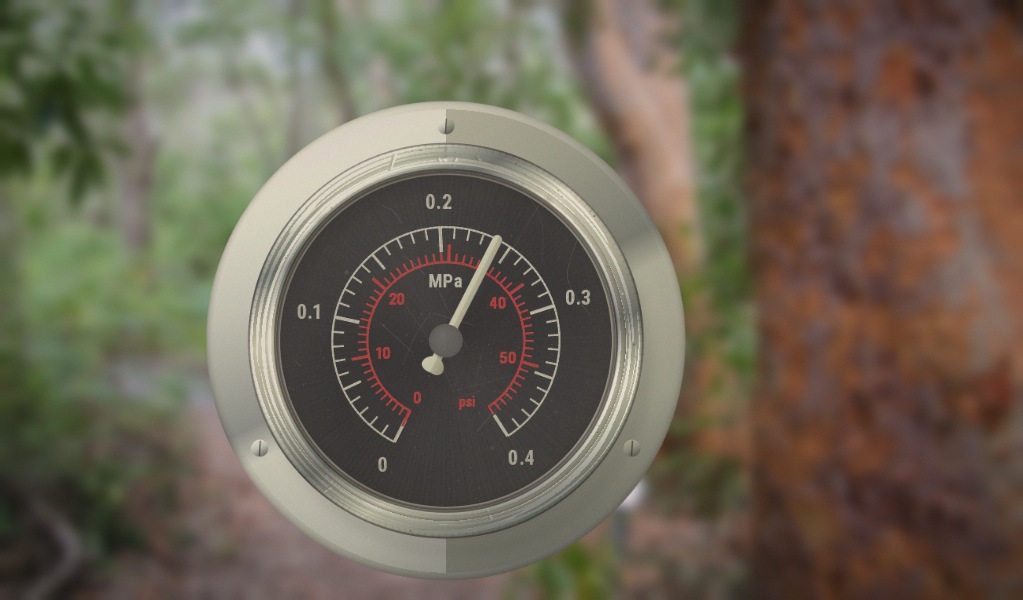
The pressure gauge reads 0.24 MPa
